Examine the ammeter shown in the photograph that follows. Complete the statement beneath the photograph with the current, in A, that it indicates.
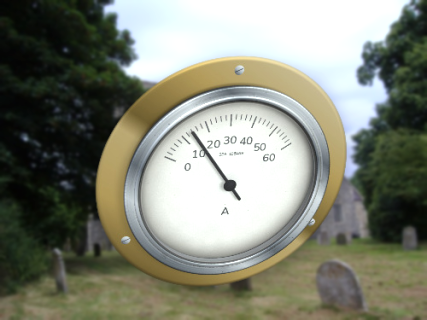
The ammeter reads 14 A
